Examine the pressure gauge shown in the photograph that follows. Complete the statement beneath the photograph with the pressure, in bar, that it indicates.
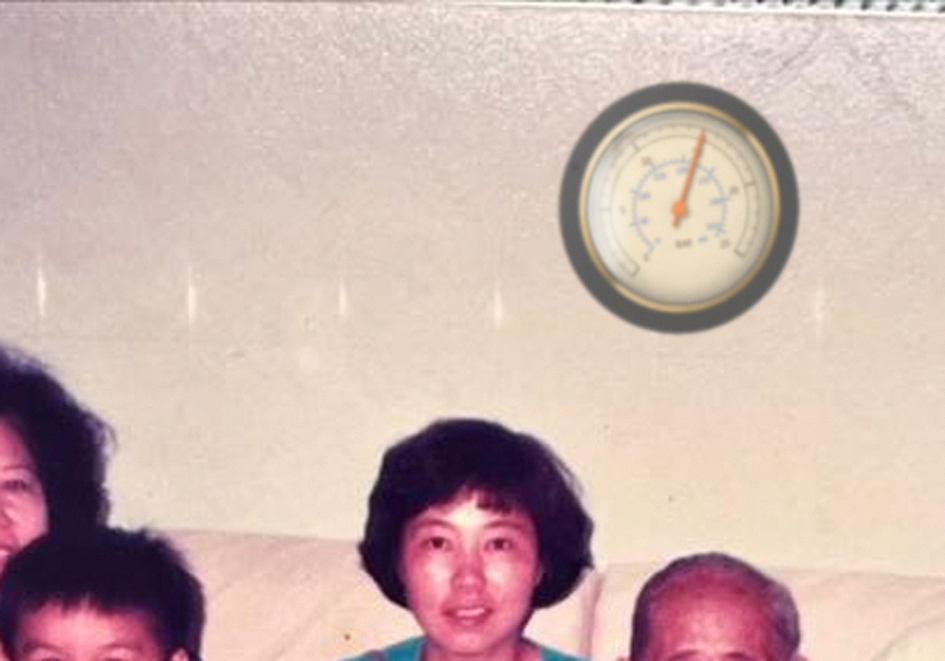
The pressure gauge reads 15 bar
